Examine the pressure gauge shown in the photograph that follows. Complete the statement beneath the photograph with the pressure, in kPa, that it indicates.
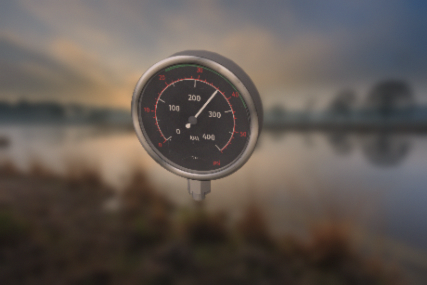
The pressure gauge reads 250 kPa
